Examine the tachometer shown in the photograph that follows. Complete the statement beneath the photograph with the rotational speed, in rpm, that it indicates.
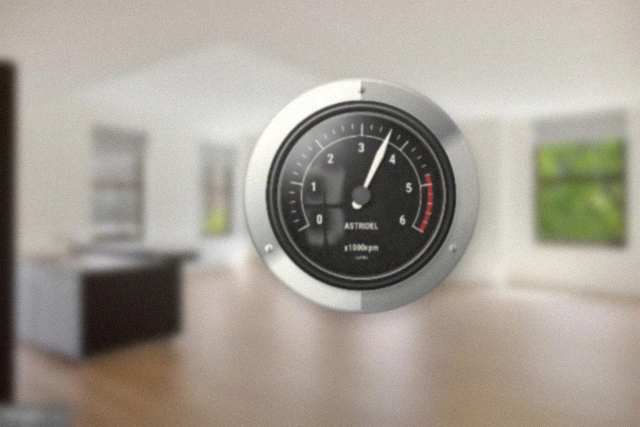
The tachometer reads 3600 rpm
